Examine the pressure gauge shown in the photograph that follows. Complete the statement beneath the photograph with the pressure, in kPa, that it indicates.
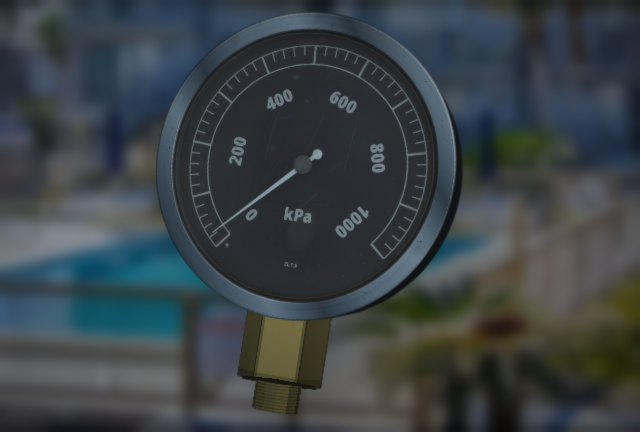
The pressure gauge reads 20 kPa
